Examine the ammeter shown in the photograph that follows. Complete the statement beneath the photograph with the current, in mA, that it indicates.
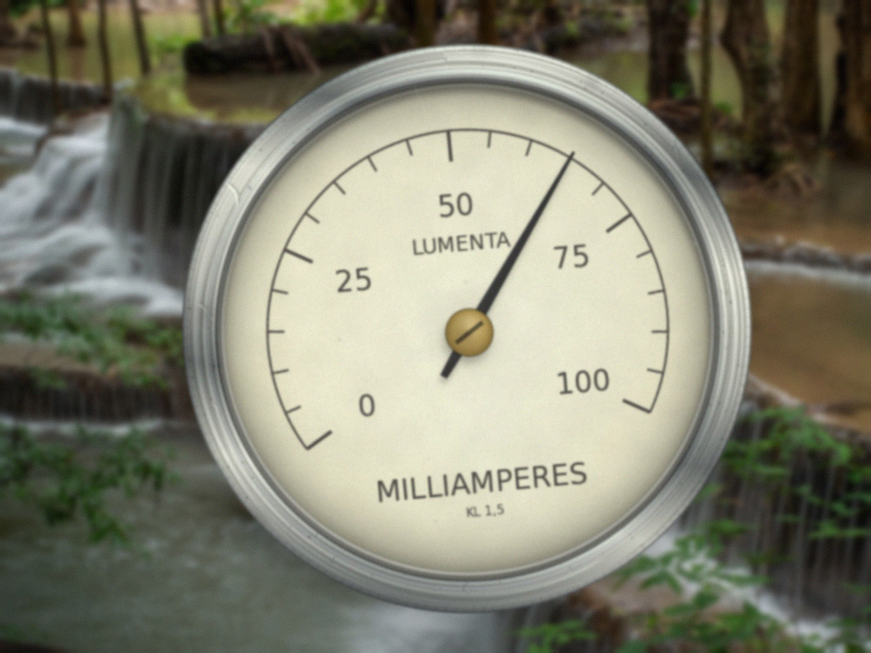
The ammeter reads 65 mA
